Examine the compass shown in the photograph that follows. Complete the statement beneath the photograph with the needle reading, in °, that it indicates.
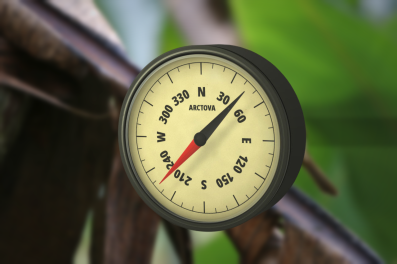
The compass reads 225 °
